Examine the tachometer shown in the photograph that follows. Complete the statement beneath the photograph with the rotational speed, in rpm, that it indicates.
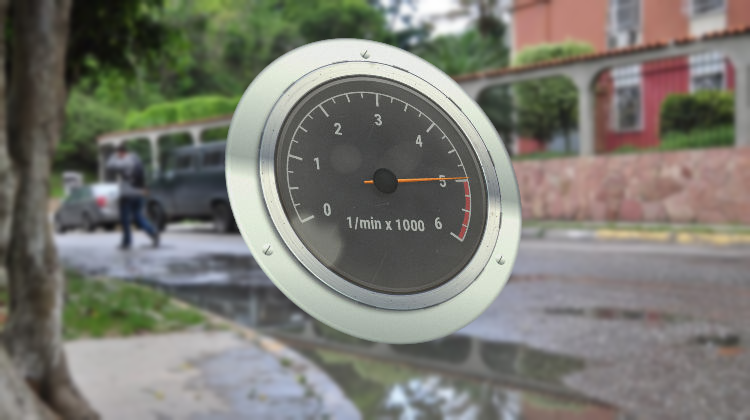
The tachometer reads 5000 rpm
